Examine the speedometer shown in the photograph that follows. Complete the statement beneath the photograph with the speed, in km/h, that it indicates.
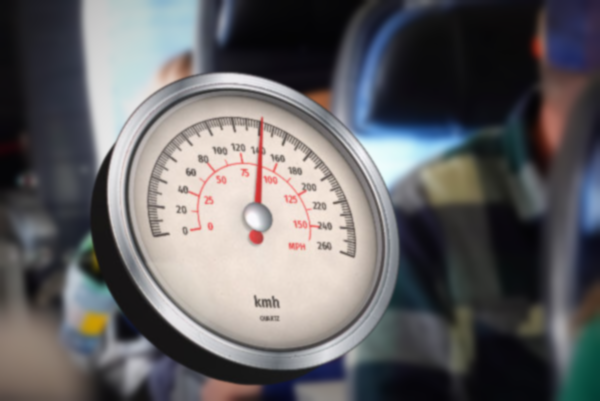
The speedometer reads 140 km/h
